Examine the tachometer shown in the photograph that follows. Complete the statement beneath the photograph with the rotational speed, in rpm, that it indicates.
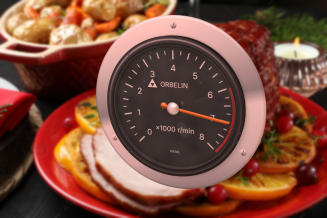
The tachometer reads 7000 rpm
